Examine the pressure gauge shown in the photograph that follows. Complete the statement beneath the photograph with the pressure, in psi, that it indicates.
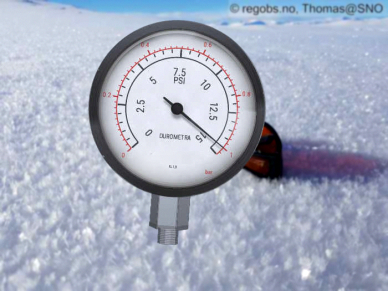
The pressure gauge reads 14.5 psi
